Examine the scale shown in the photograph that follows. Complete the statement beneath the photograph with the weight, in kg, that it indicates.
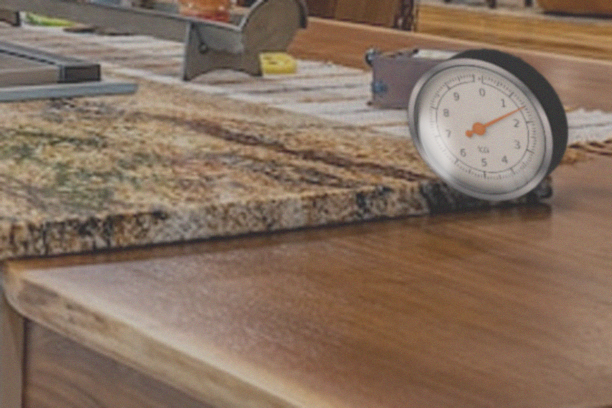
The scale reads 1.5 kg
